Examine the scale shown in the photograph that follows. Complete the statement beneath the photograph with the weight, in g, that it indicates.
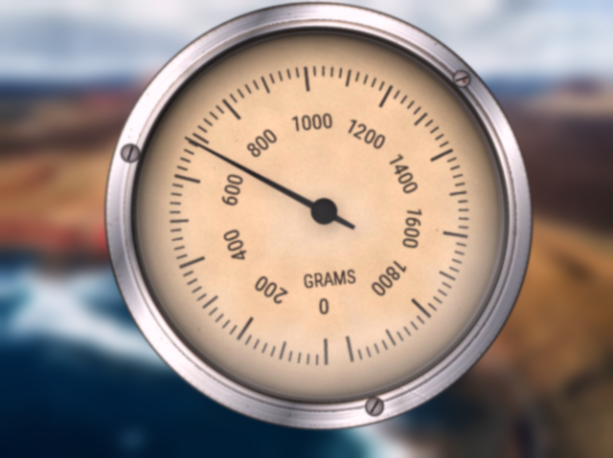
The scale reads 680 g
